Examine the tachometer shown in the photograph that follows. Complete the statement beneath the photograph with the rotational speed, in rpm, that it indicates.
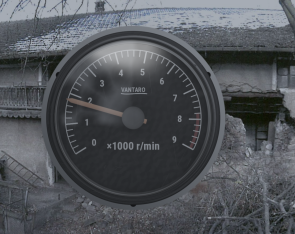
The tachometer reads 1800 rpm
